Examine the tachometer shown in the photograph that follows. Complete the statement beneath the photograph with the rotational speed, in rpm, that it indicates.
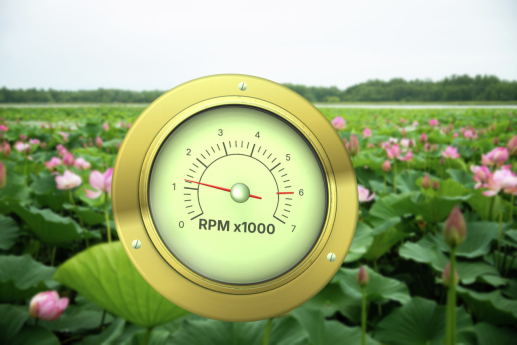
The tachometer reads 1200 rpm
